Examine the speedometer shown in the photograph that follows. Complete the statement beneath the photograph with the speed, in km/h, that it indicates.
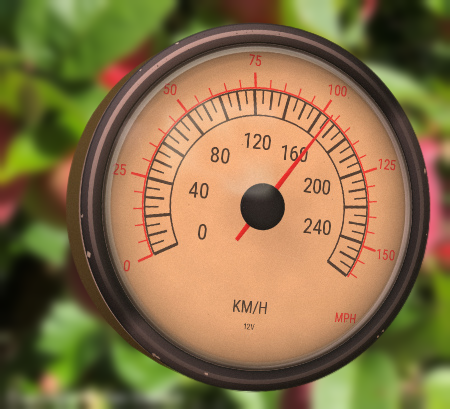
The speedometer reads 165 km/h
